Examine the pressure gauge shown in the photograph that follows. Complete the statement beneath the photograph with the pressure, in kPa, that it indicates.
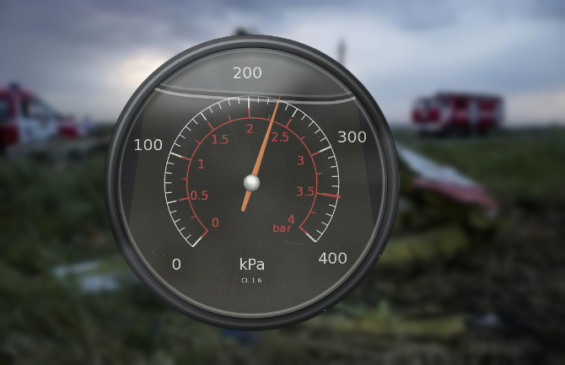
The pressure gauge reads 230 kPa
